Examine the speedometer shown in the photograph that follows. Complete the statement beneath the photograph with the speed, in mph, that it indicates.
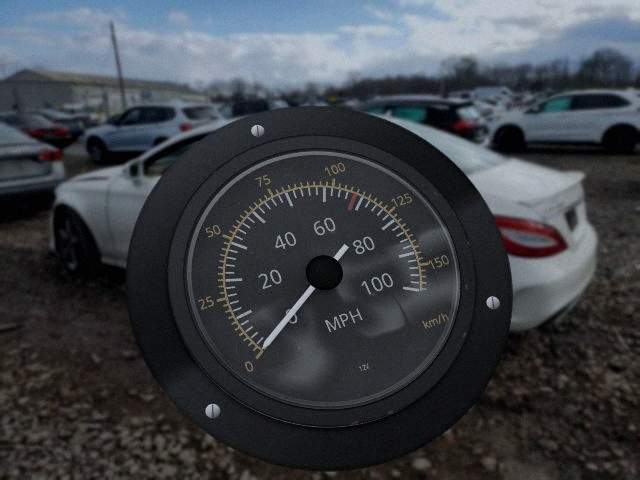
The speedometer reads 0 mph
